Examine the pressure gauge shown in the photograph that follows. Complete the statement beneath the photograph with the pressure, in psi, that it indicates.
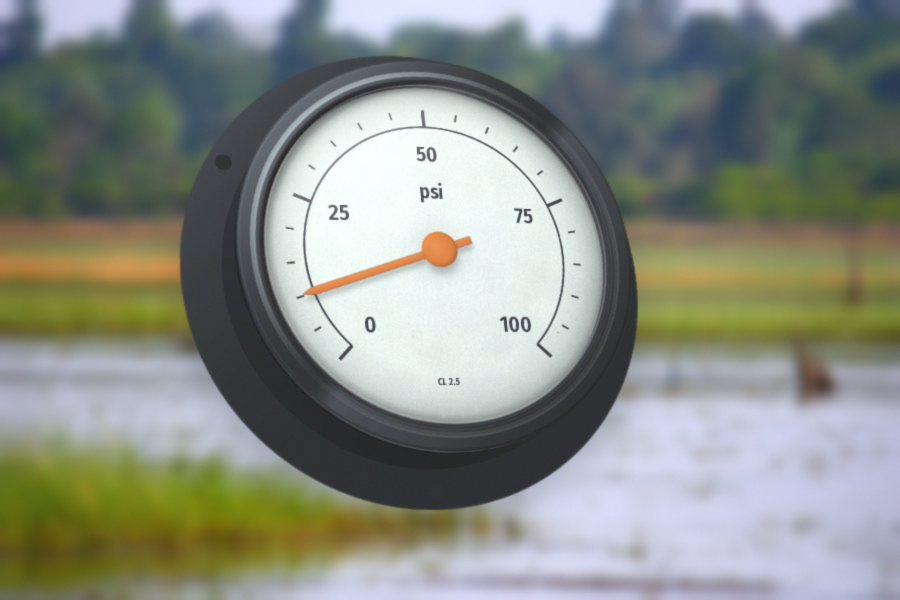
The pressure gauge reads 10 psi
